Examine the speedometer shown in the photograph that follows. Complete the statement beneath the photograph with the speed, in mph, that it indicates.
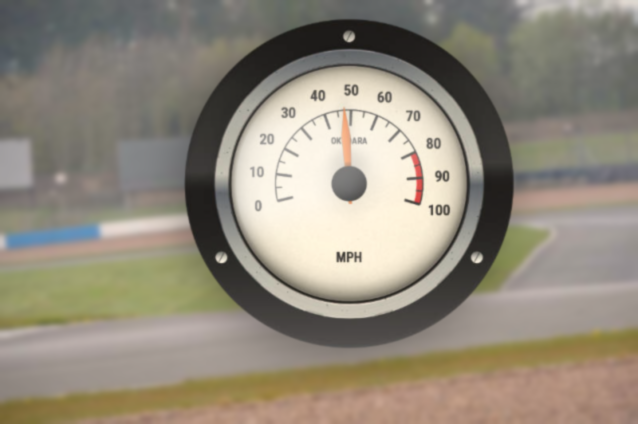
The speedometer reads 47.5 mph
